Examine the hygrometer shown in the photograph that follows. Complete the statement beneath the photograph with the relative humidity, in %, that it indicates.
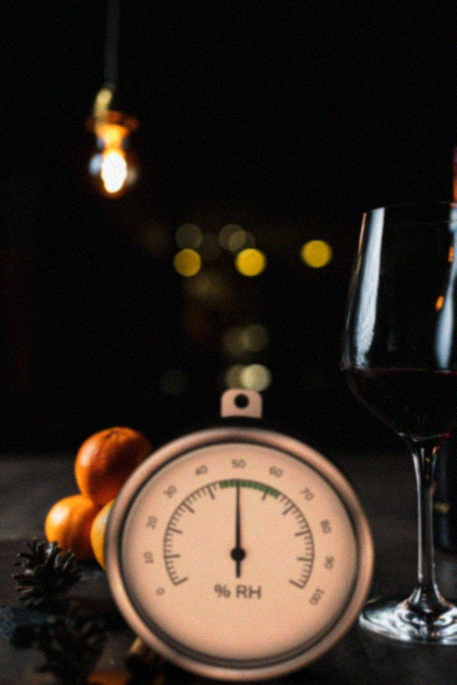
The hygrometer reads 50 %
